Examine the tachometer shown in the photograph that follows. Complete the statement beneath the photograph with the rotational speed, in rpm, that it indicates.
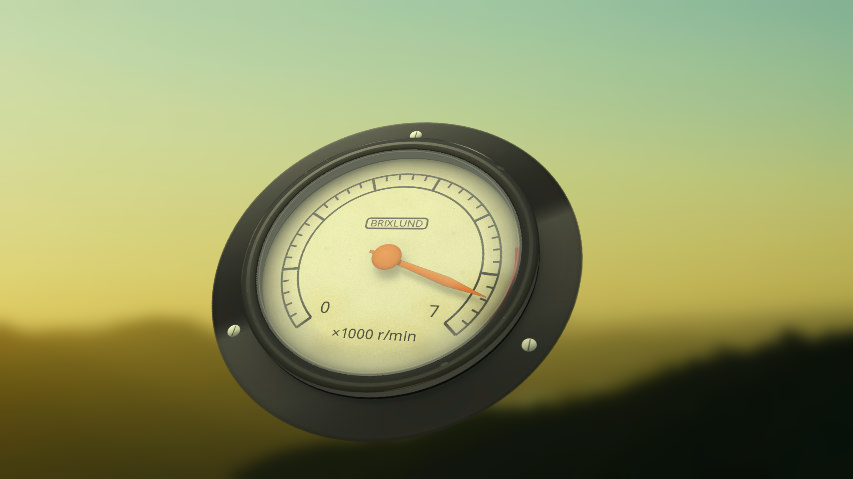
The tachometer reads 6400 rpm
